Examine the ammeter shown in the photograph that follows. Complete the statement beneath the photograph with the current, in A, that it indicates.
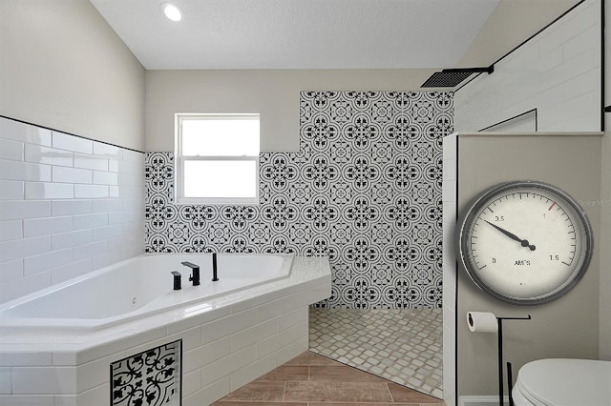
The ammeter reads 0.4 A
